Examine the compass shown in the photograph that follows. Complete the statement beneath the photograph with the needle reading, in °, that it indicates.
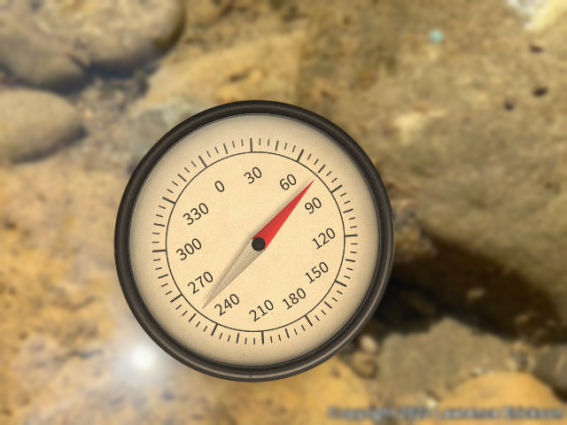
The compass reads 75 °
